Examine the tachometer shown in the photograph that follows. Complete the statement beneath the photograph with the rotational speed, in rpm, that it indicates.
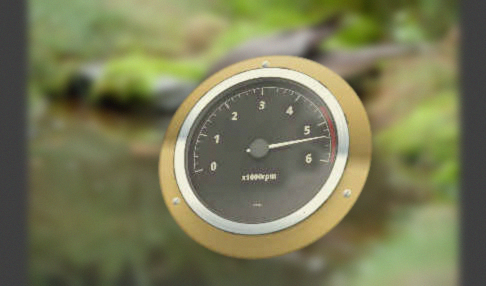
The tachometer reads 5400 rpm
